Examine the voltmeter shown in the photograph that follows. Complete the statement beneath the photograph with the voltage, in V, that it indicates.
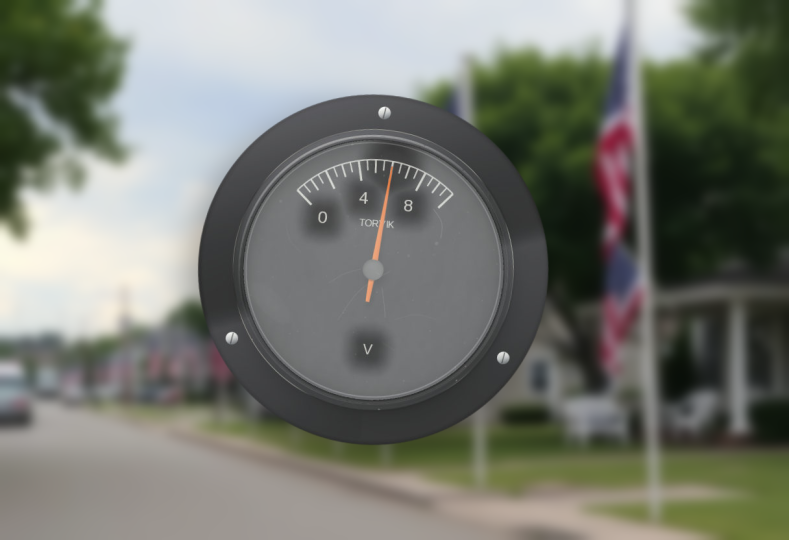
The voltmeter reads 6 V
